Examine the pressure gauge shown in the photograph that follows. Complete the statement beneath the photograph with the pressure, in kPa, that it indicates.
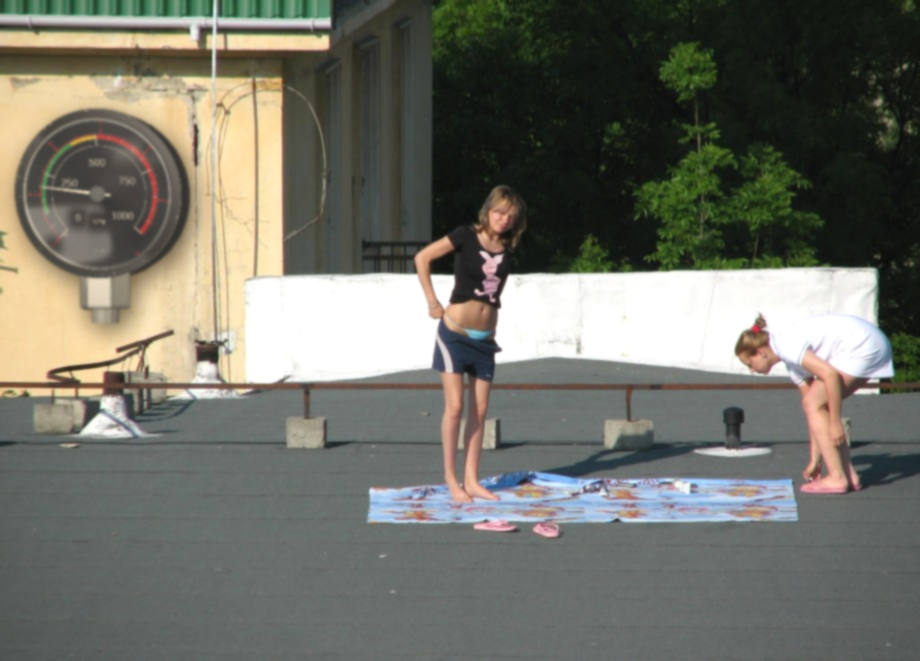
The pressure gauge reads 200 kPa
